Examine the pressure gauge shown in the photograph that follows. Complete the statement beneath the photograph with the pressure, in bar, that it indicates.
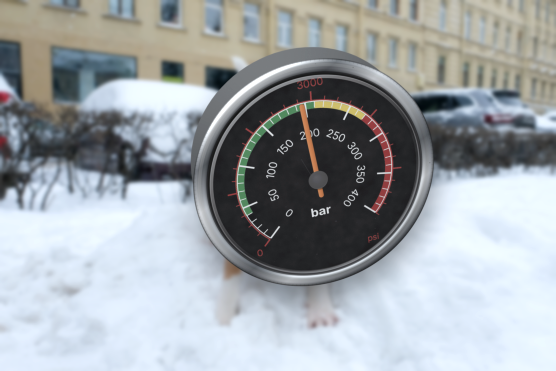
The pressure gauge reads 195 bar
